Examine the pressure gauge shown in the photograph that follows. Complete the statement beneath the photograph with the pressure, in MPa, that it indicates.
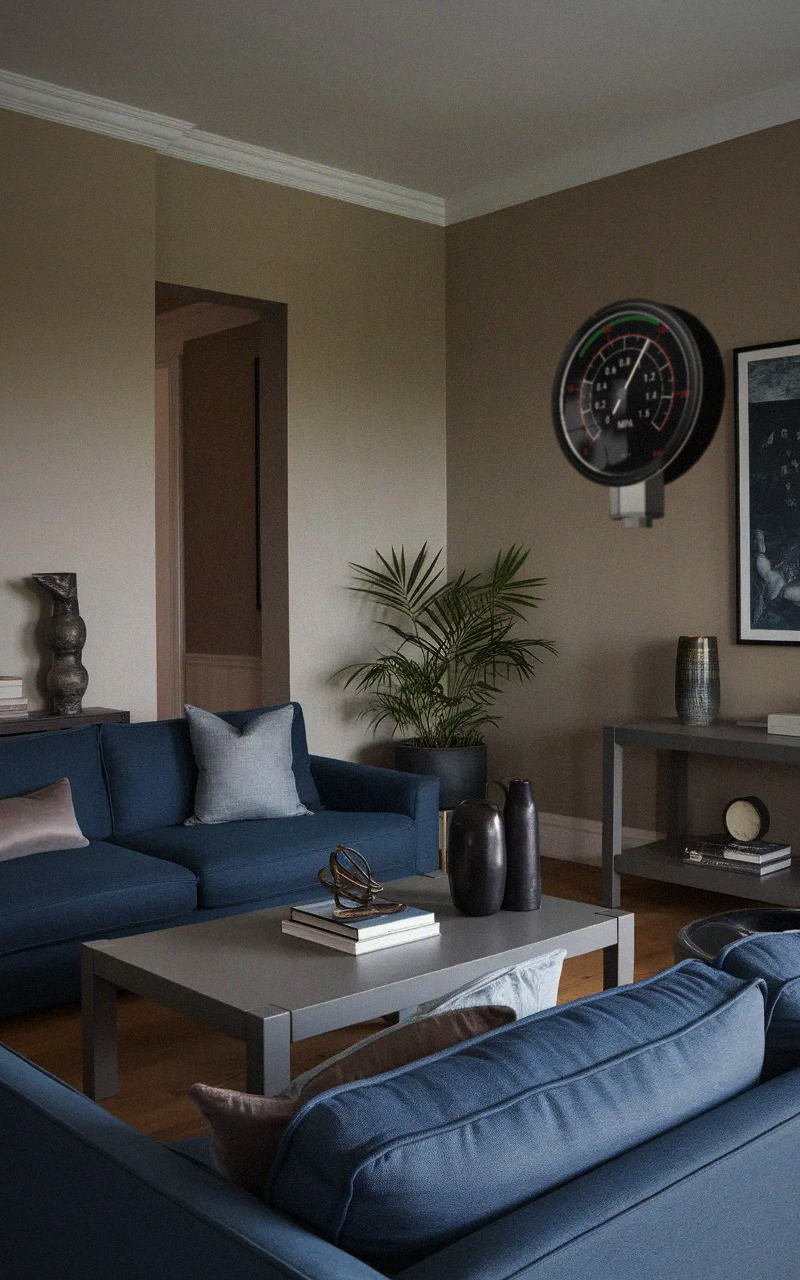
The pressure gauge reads 1 MPa
